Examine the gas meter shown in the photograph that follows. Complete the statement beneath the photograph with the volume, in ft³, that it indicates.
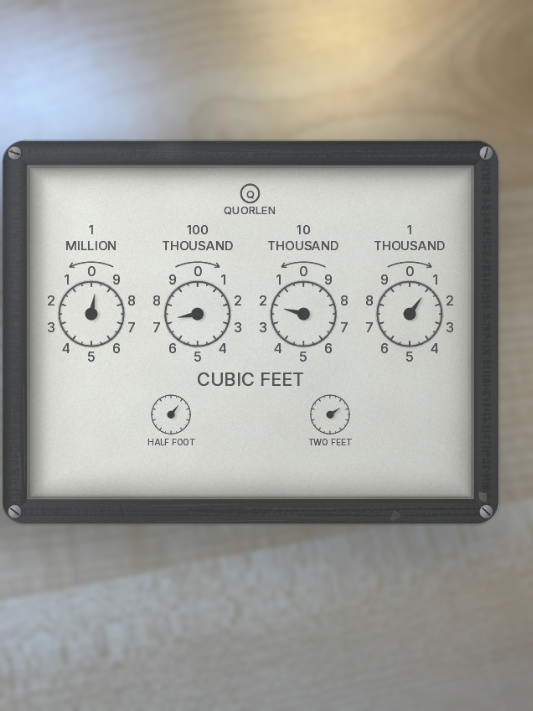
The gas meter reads 972100 ft³
